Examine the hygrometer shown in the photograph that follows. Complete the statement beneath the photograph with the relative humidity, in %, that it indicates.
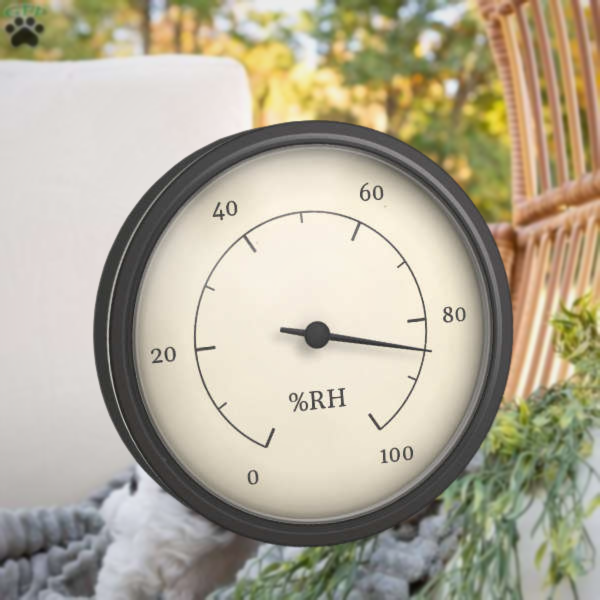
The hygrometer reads 85 %
